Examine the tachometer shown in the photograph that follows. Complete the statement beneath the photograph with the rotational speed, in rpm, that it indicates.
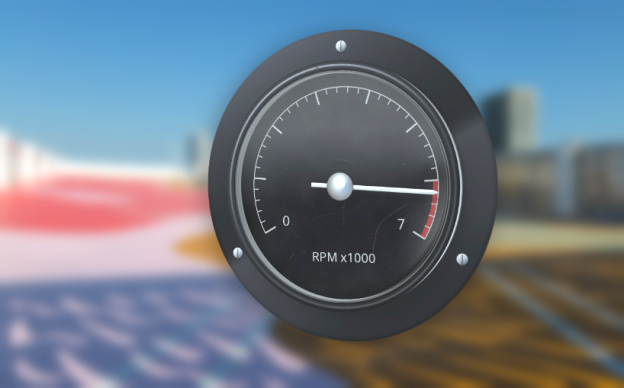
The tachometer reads 6200 rpm
